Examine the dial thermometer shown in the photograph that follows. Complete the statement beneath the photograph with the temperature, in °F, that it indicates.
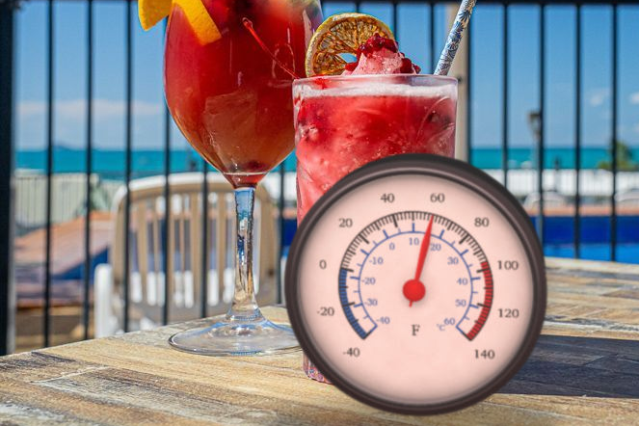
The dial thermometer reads 60 °F
